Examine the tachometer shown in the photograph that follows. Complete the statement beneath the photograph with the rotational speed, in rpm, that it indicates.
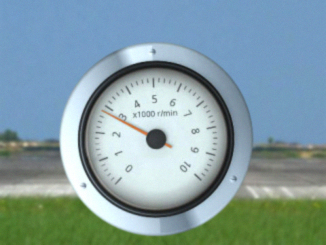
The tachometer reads 2800 rpm
